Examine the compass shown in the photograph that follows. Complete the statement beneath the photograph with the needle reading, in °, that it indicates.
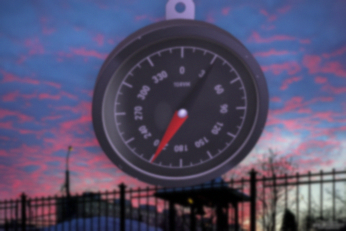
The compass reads 210 °
